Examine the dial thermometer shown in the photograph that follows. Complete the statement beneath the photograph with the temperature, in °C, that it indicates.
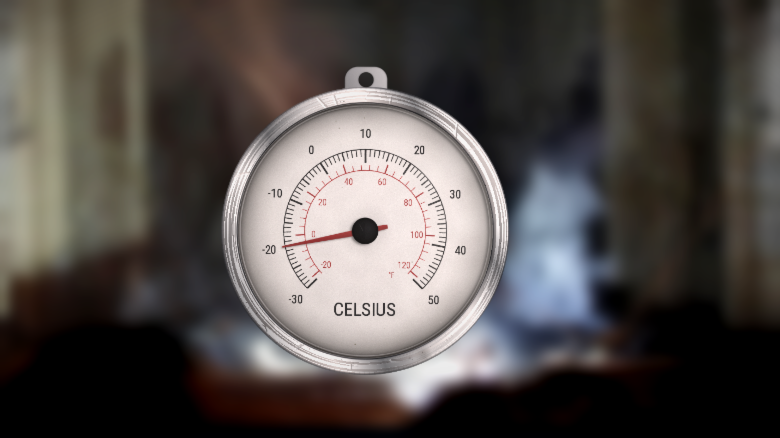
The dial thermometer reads -20 °C
